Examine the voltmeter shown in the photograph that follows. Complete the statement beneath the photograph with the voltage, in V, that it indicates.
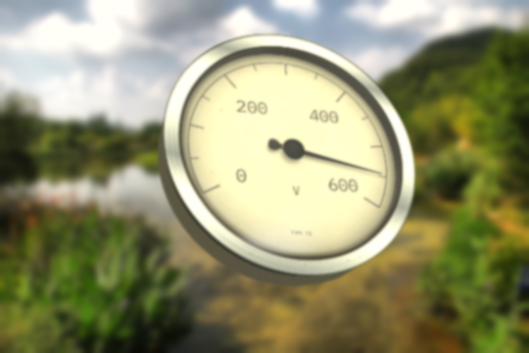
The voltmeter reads 550 V
